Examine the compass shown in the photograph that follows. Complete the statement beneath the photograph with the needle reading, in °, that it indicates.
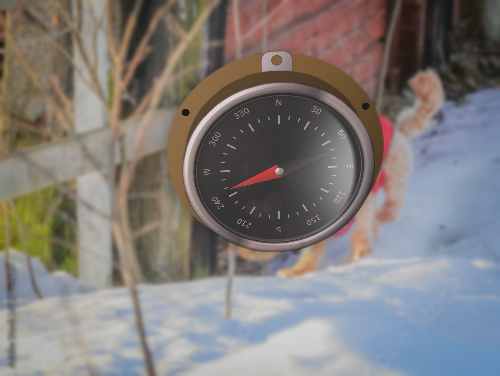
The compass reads 250 °
